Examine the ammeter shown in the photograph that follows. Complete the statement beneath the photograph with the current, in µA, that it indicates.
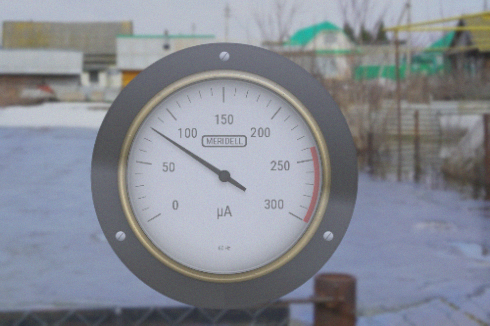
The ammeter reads 80 µA
